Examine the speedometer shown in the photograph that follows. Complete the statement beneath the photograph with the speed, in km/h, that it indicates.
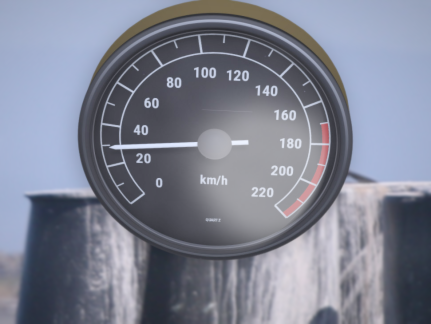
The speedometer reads 30 km/h
